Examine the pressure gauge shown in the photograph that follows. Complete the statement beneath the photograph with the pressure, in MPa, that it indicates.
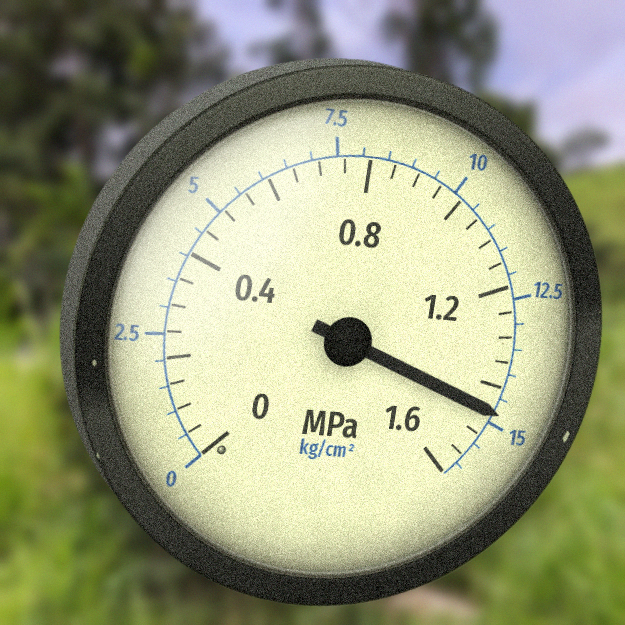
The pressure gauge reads 1.45 MPa
